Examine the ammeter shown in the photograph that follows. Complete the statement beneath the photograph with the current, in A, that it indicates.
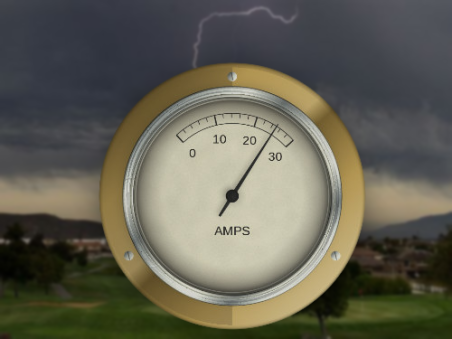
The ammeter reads 25 A
